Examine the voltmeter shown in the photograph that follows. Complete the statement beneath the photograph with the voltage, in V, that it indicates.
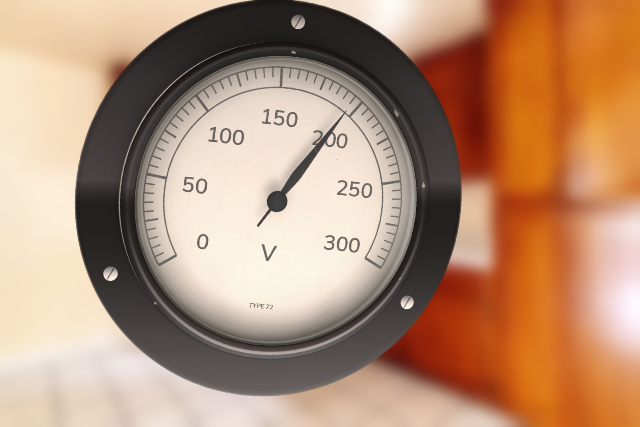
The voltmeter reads 195 V
